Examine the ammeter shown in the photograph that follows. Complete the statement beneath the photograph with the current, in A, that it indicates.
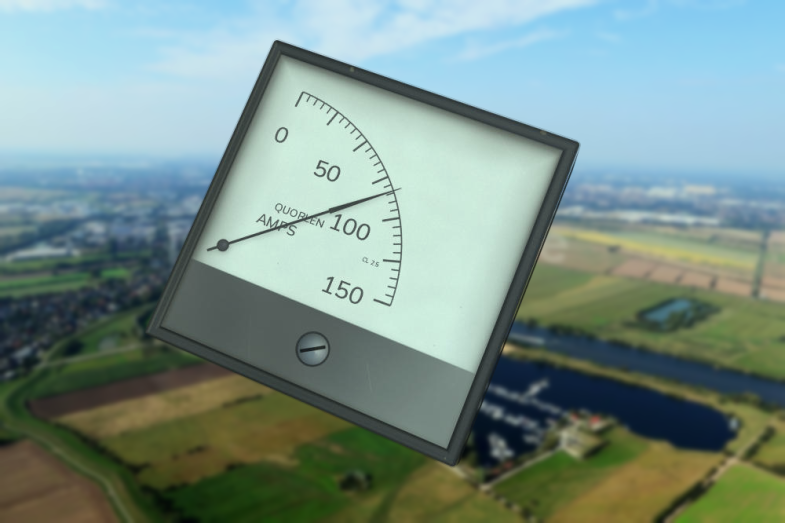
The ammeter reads 85 A
